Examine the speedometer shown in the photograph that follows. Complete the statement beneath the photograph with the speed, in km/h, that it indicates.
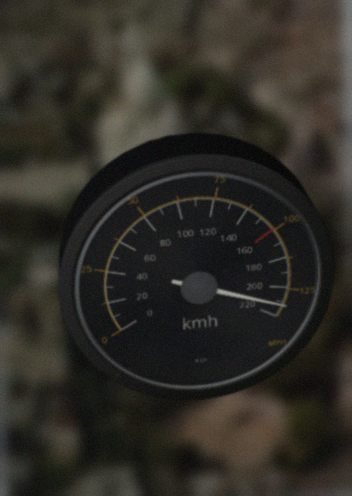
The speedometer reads 210 km/h
